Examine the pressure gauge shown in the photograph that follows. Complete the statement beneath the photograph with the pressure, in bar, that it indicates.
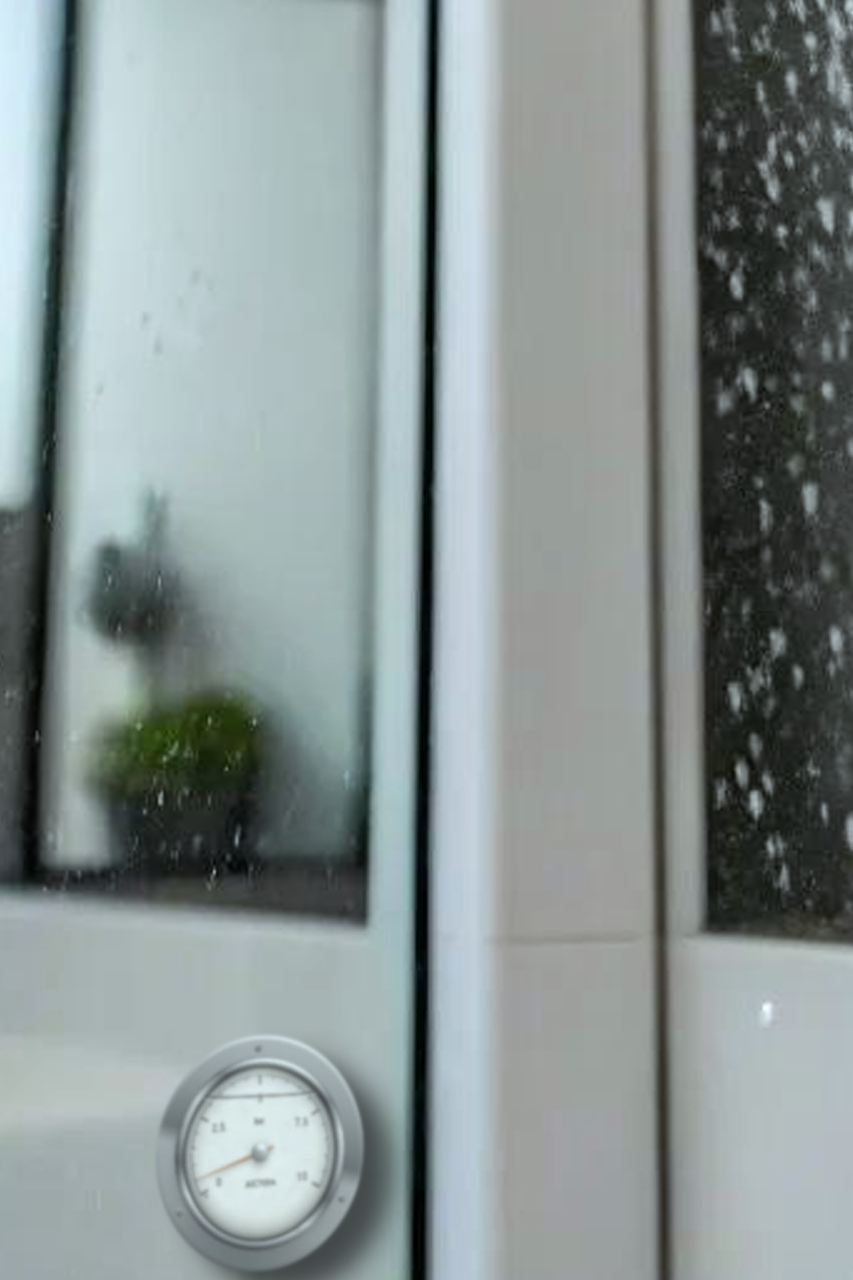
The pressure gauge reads 0.5 bar
